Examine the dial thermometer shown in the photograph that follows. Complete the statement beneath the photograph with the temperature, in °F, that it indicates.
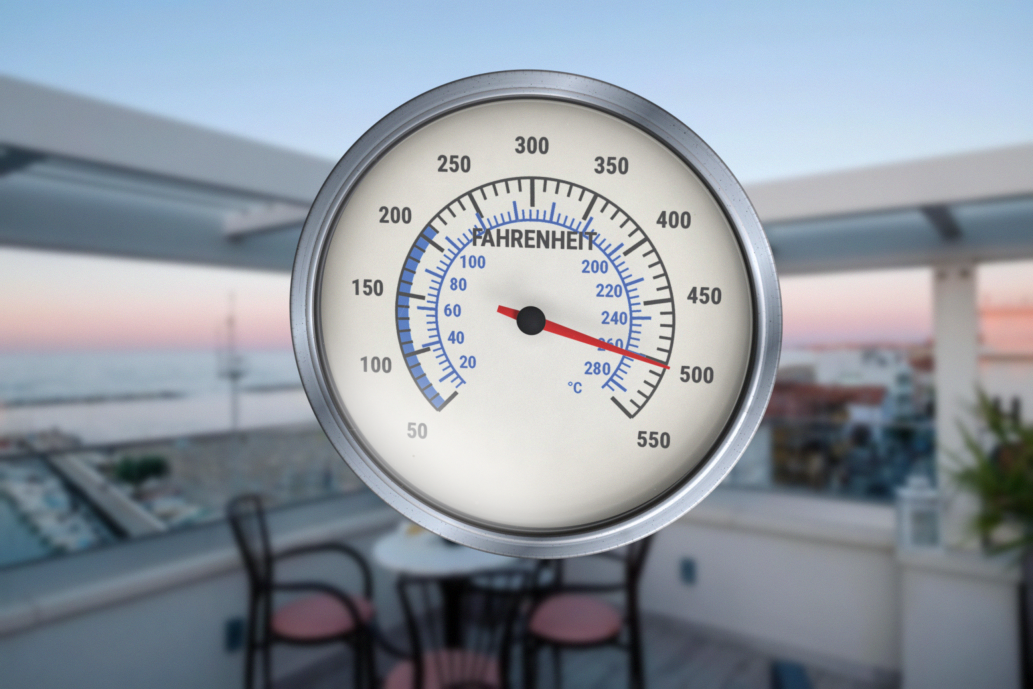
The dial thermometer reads 500 °F
